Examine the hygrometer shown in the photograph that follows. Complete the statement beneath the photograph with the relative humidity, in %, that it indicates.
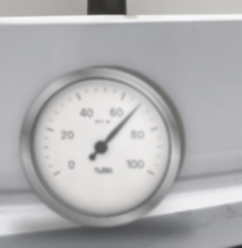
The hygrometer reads 68 %
